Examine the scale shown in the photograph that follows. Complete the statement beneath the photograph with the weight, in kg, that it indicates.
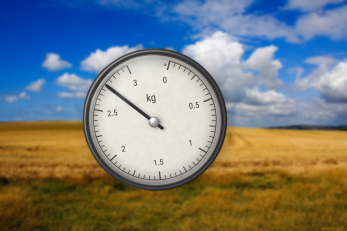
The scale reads 2.75 kg
